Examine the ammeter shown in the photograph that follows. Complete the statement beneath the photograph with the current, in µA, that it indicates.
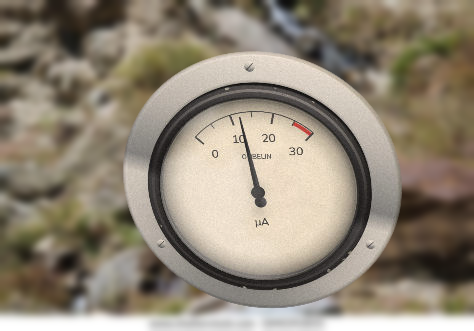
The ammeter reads 12.5 µA
